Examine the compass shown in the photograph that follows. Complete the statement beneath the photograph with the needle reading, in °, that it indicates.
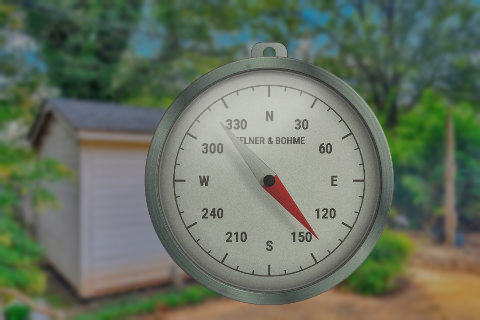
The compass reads 140 °
